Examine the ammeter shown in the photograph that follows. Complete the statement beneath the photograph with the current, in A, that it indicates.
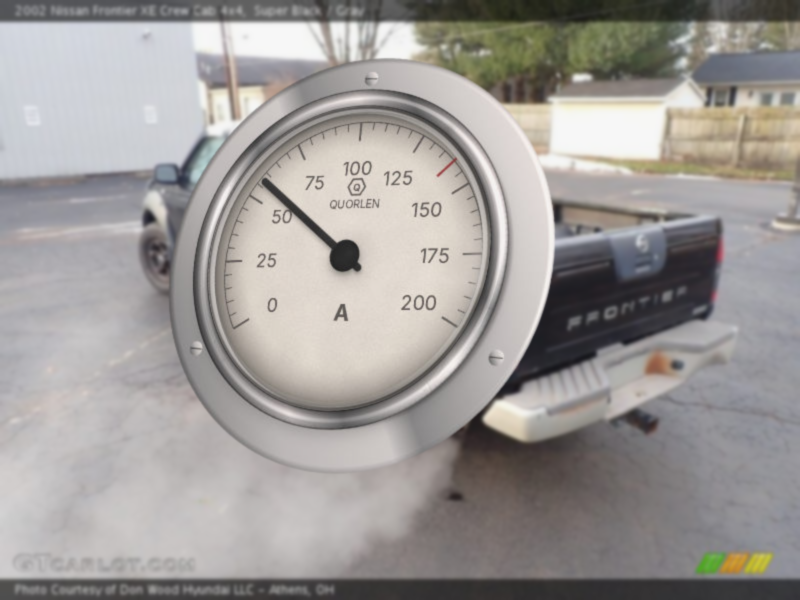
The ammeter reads 57.5 A
